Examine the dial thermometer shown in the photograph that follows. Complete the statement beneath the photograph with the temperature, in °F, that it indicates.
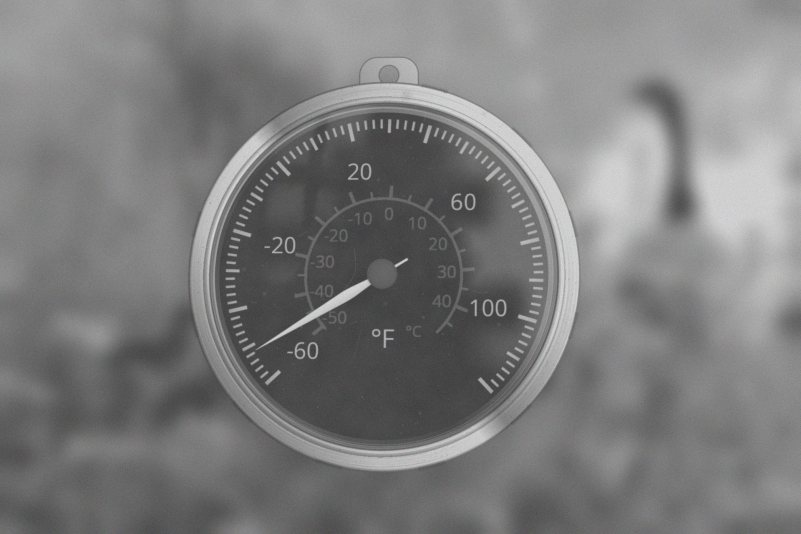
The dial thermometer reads -52 °F
